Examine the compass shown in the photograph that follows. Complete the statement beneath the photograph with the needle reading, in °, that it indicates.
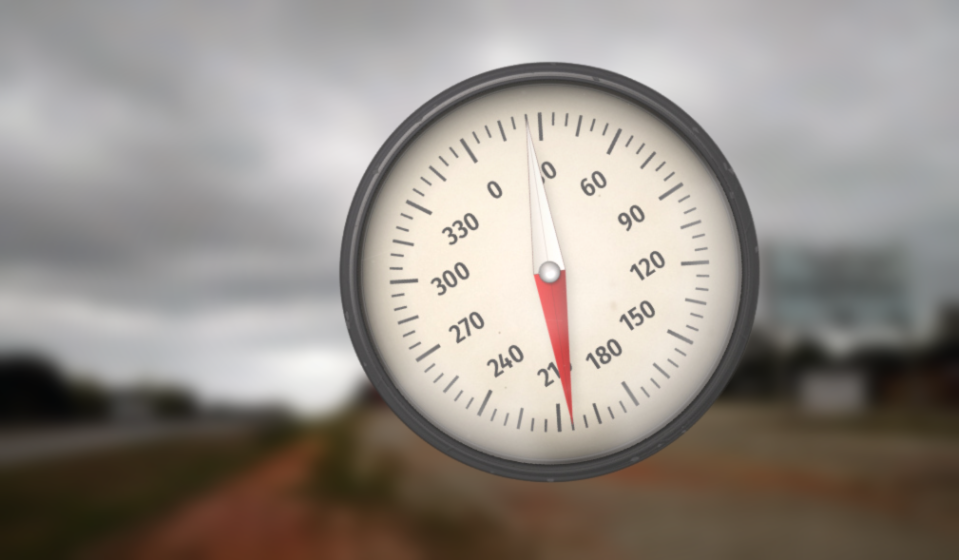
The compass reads 205 °
